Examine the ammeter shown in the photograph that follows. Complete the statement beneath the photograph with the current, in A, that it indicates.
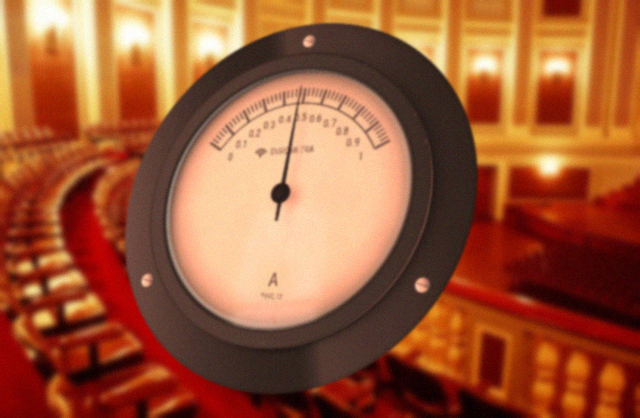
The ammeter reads 0.5 A
